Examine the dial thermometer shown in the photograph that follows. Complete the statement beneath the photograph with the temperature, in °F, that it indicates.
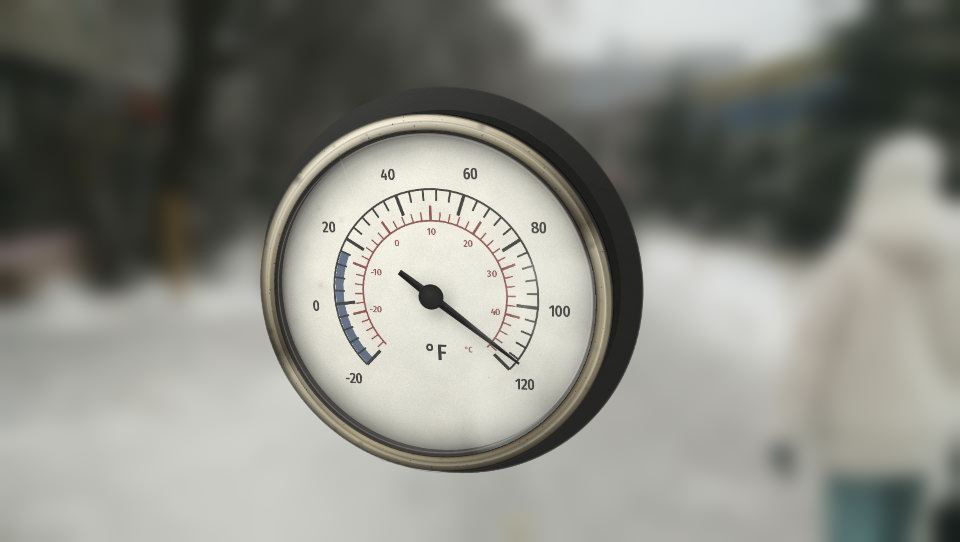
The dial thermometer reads 116 °F
